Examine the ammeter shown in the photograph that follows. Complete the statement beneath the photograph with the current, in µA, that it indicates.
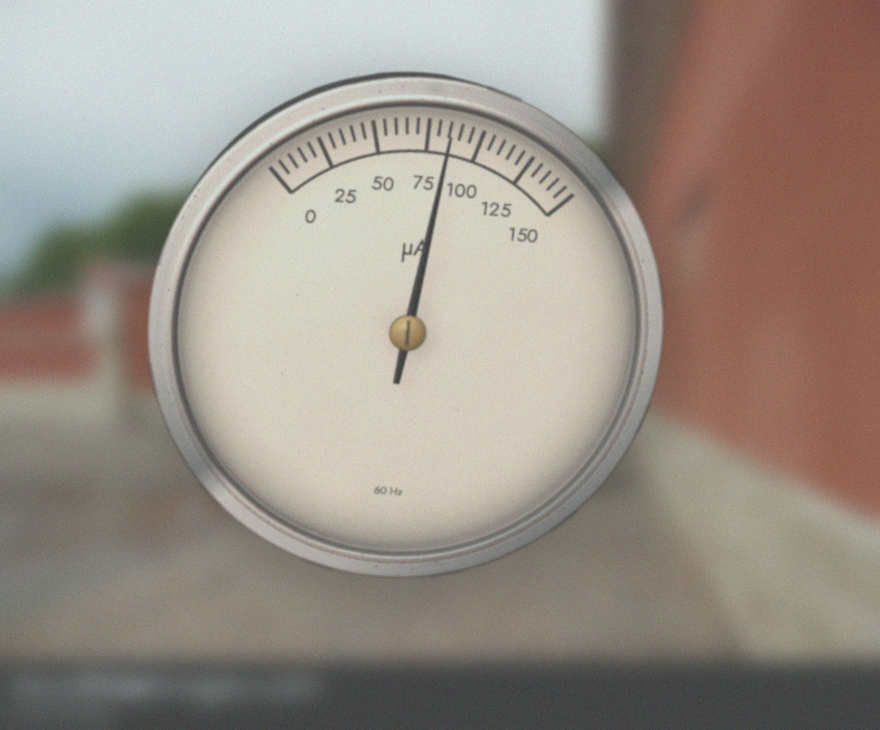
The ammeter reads 85 µA
